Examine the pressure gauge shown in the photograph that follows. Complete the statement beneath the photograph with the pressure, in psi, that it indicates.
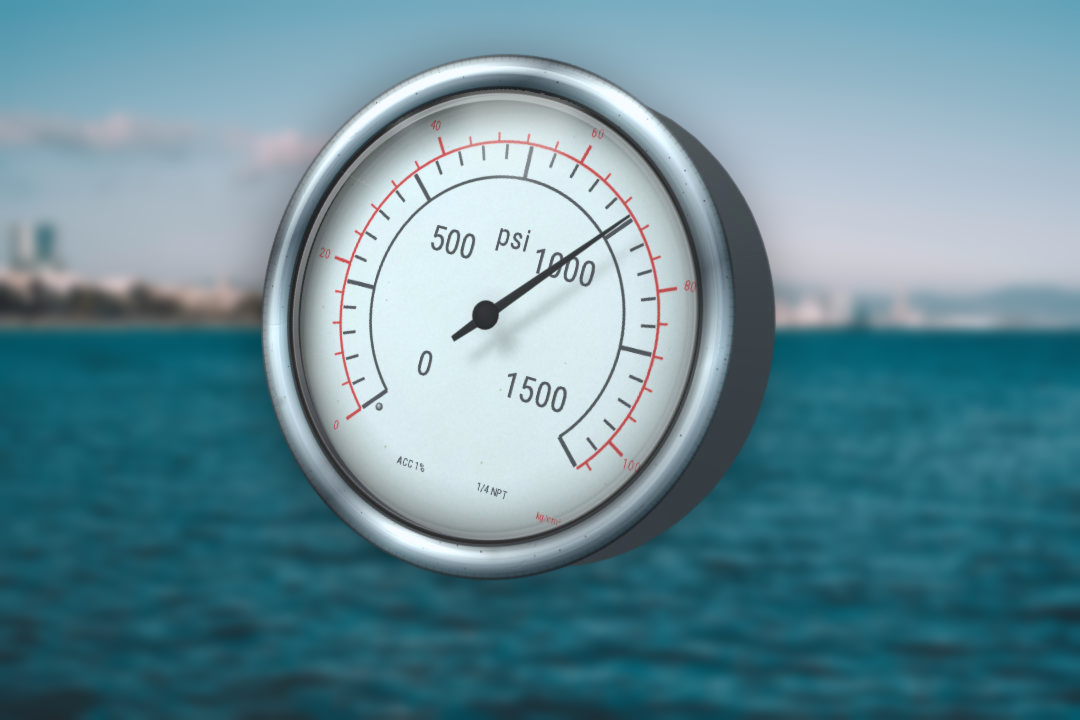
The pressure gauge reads 1000 psi
